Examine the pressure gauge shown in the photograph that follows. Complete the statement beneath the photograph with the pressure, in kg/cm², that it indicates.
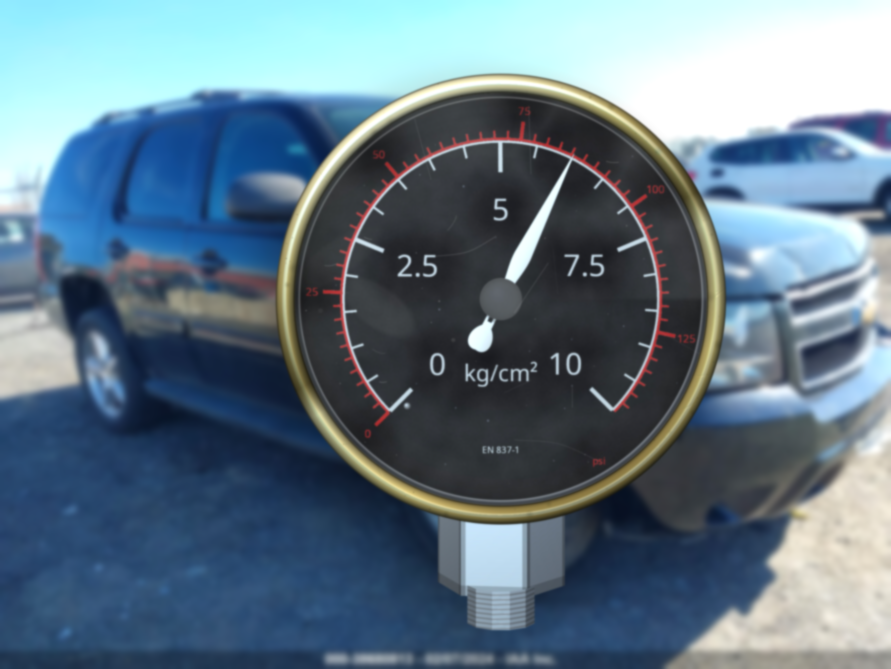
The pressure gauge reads 6 kg/cm²
